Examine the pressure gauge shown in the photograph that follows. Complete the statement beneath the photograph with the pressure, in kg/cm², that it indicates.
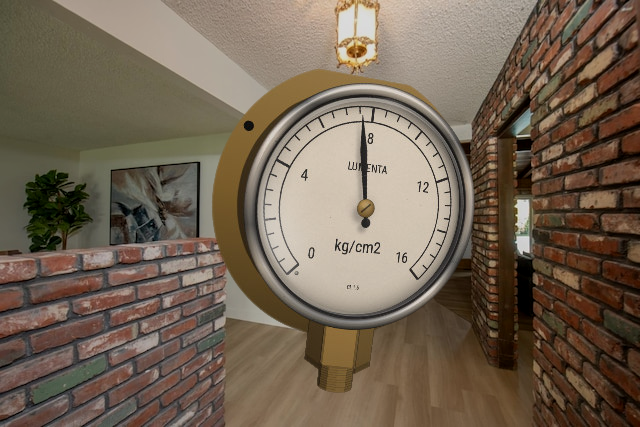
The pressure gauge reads 7.5 kg/cm²
